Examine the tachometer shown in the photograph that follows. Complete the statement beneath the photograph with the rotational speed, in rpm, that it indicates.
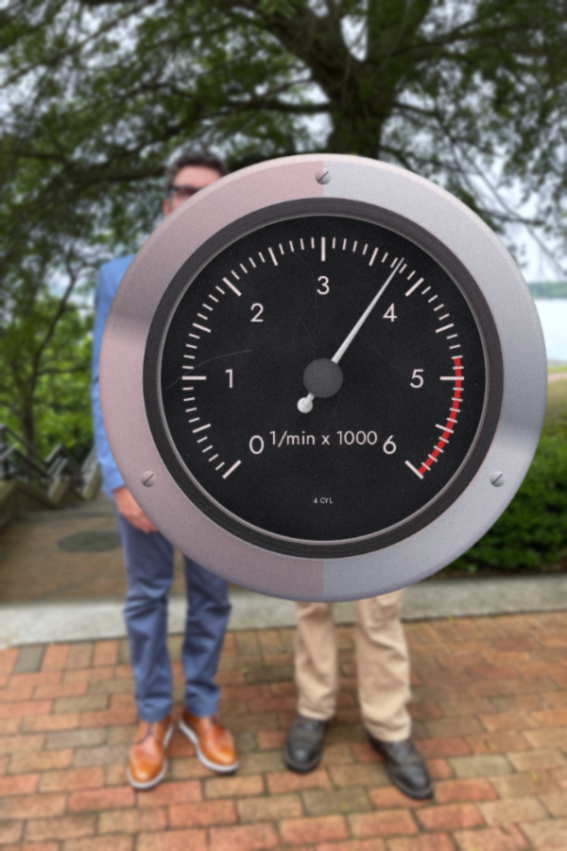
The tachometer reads 3750 rpm
